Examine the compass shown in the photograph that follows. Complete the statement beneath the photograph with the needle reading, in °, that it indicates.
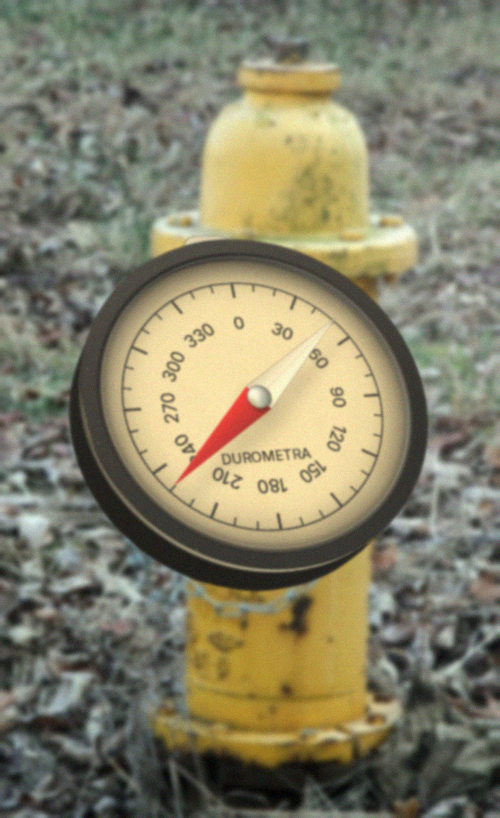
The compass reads 230 °
